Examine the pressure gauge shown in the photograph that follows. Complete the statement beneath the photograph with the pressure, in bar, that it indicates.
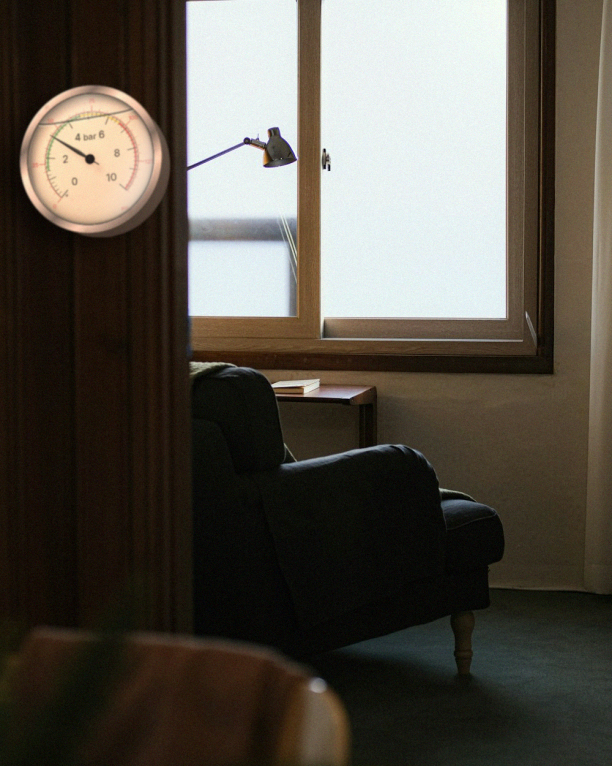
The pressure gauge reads 3 bar
